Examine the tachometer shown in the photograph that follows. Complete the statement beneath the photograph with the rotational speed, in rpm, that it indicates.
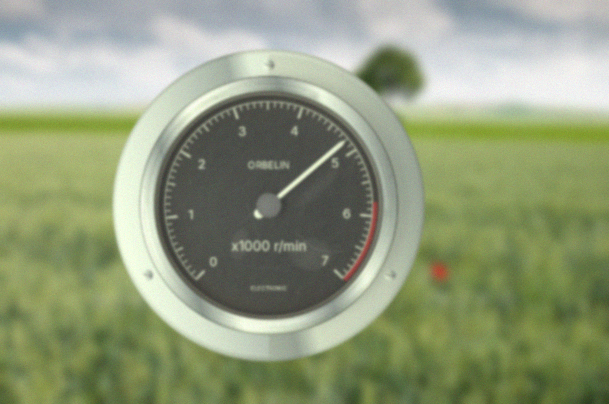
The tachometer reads 4800 rpm
